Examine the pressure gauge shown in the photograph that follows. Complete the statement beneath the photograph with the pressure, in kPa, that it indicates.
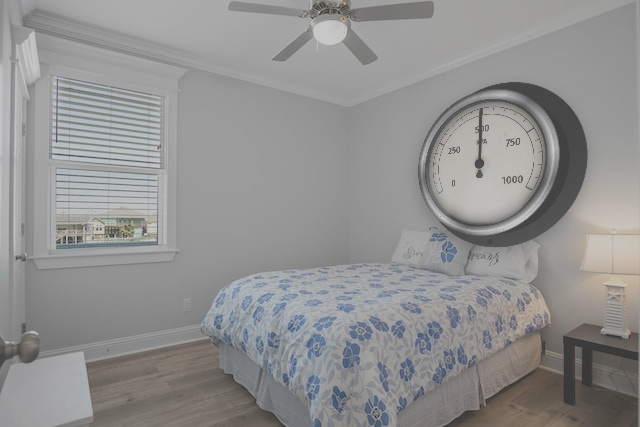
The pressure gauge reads 500 kPa
